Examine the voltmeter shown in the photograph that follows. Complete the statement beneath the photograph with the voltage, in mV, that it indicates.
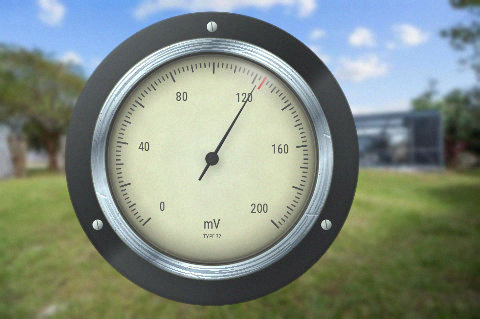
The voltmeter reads 122 mV
